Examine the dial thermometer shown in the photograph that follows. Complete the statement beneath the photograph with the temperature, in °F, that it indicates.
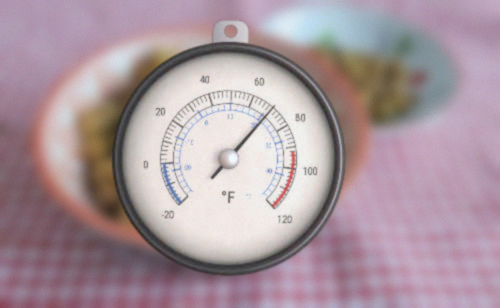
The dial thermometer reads 70 °F
